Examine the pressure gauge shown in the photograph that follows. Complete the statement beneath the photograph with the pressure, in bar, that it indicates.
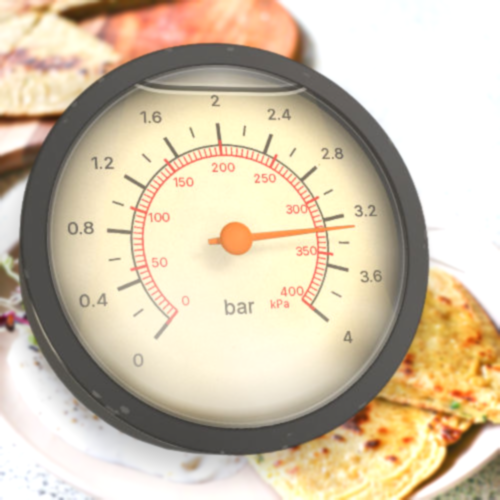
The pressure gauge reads 3.3 bar
